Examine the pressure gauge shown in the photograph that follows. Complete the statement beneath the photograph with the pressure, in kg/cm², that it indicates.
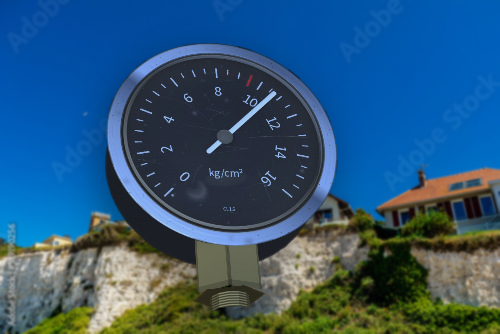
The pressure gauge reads 10.75 kg/cm²
